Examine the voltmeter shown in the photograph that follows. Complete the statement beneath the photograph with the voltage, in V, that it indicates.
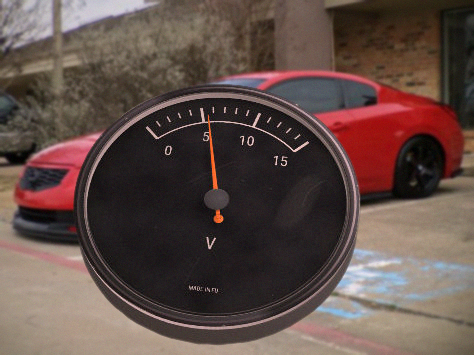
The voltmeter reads 5.5 V
